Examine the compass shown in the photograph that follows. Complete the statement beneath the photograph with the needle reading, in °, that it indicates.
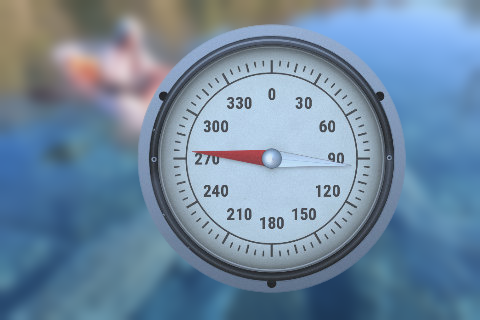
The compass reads 275 °
